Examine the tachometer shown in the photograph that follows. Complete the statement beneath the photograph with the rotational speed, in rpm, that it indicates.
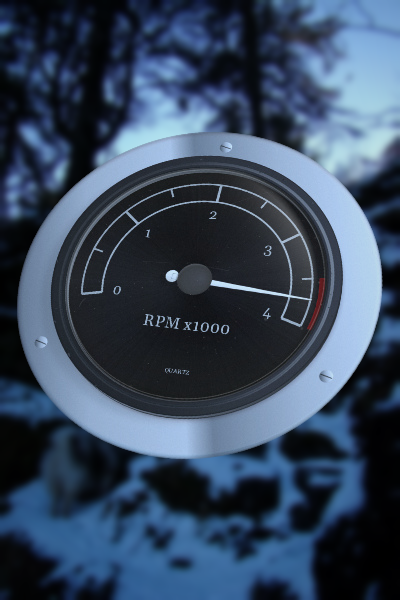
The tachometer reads 3750 rpm
